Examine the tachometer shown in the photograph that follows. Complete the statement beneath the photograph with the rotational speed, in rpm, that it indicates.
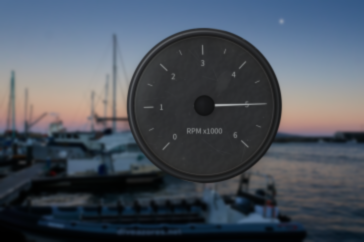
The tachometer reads 5000 rpm
